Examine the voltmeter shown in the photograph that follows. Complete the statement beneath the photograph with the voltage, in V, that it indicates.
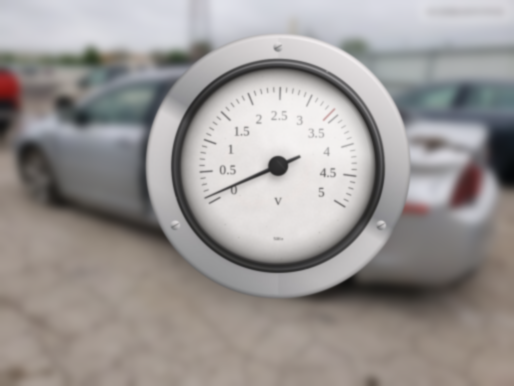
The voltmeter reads 0.1 V
